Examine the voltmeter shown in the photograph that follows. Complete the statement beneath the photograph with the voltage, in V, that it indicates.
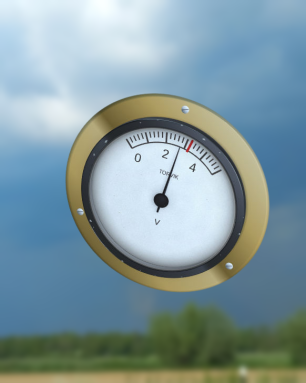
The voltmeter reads 2.8 V
